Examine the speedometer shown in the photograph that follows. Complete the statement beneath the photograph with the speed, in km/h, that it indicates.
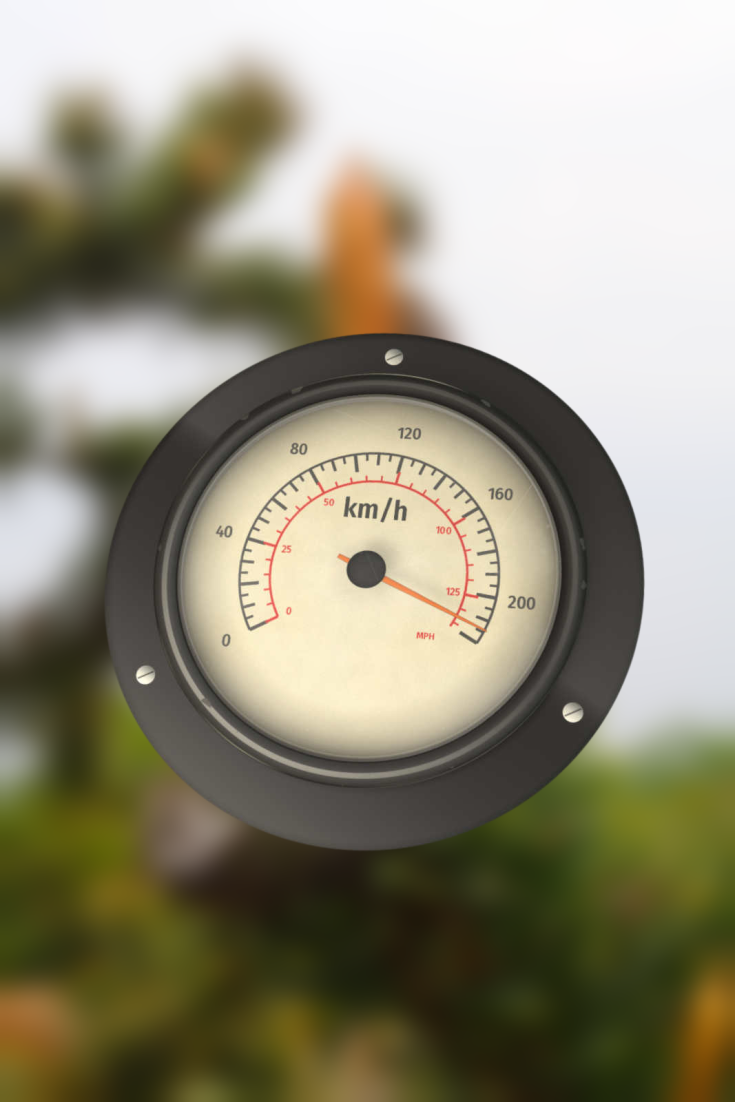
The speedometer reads 215 km/h
